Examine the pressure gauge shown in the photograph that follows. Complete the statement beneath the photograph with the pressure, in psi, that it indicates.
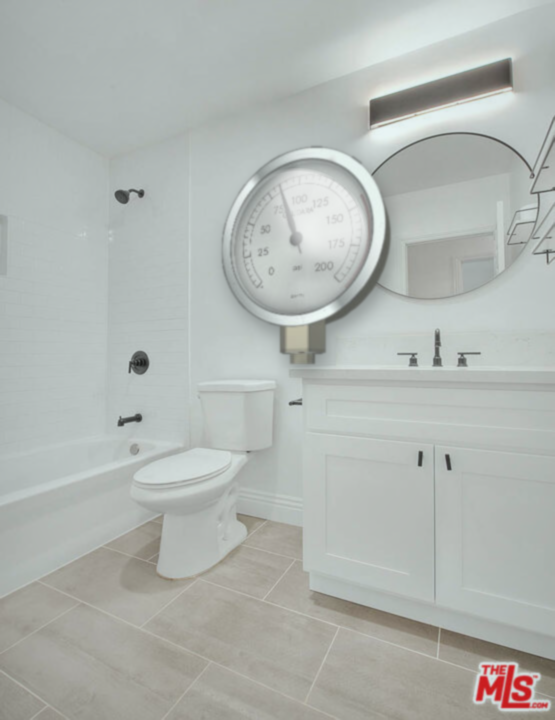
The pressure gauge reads 85 psi
